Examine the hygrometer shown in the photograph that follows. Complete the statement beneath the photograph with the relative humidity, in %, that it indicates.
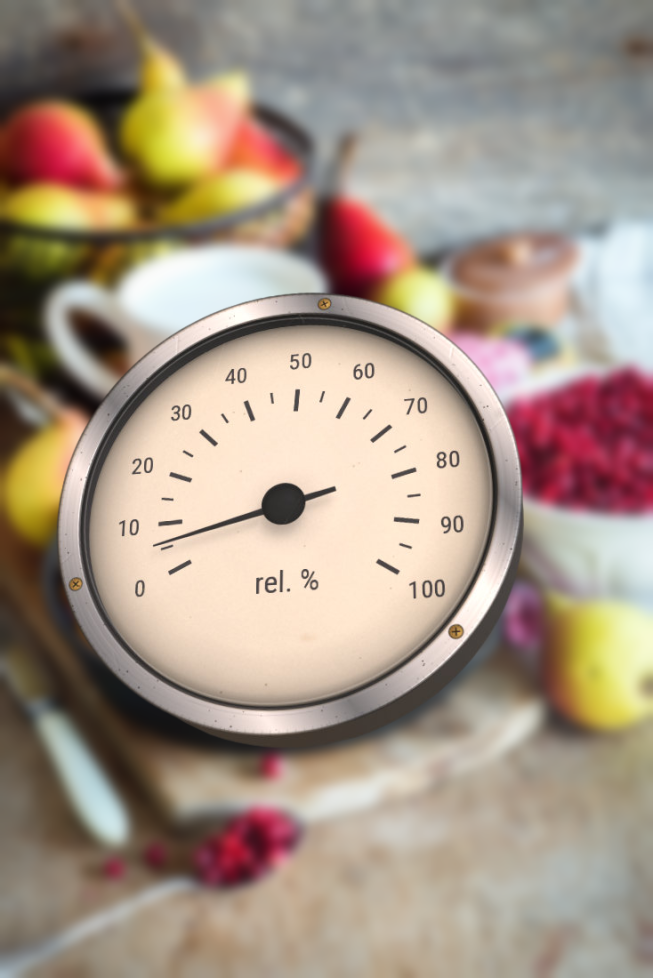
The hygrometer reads 5 %
